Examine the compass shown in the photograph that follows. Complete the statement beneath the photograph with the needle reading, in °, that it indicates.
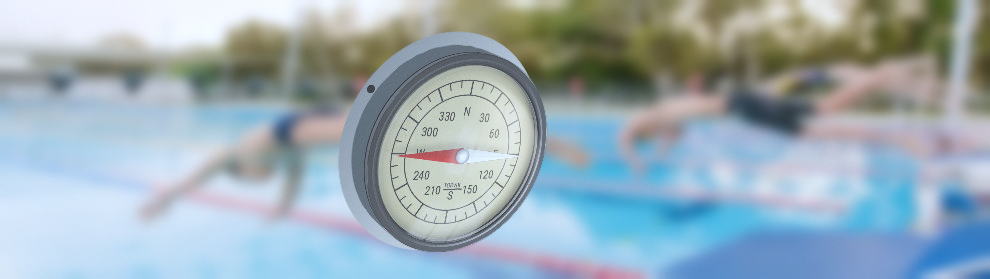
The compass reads 270 °
